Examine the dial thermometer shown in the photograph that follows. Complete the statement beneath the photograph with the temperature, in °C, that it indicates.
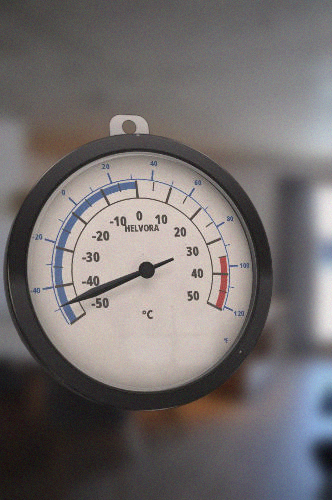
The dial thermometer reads -45 °C
